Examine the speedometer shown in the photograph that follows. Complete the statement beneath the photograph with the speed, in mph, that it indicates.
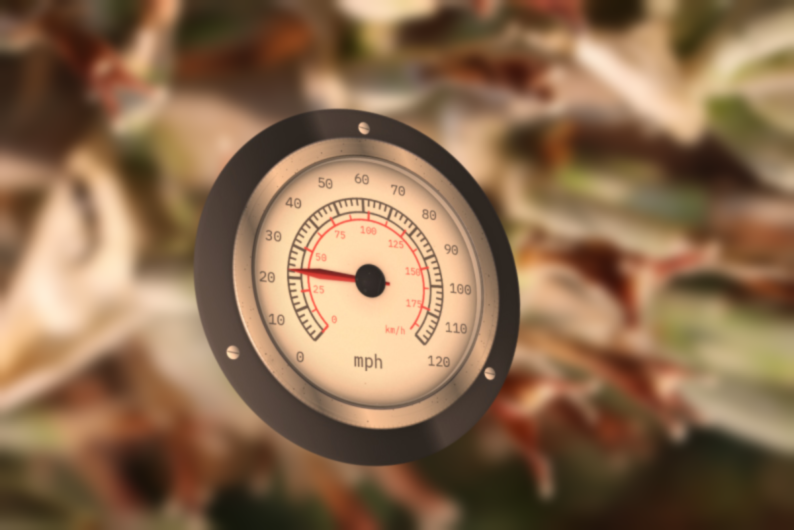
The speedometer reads 22 mph
